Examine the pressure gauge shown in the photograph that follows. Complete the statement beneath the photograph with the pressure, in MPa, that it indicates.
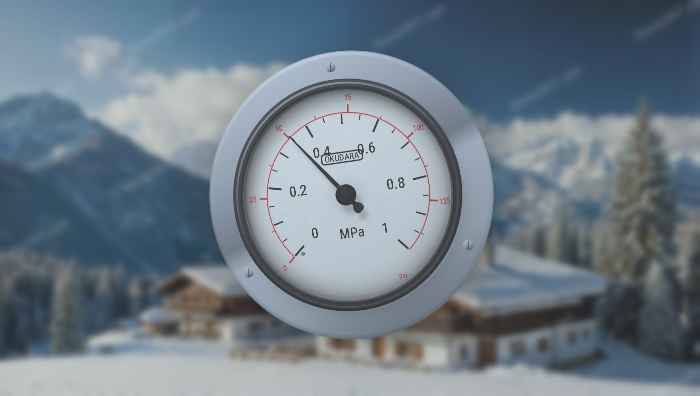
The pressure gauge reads 0.35 MPa
